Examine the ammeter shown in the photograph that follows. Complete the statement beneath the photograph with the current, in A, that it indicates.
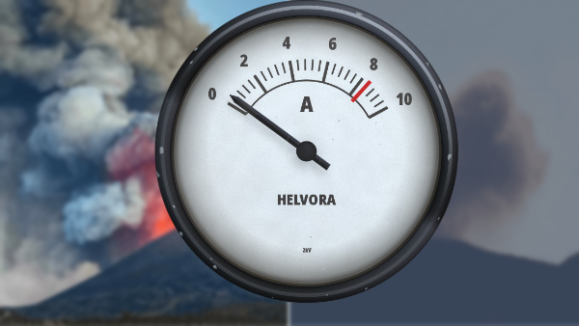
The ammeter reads 0.4 A
